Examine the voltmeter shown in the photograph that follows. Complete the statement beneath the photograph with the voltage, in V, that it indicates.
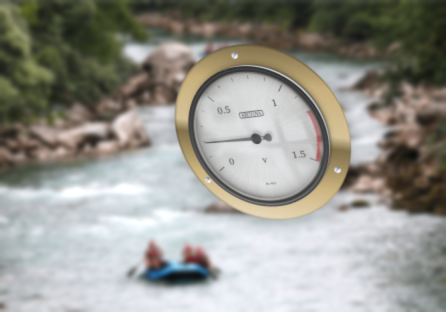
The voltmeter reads 0.2 V
